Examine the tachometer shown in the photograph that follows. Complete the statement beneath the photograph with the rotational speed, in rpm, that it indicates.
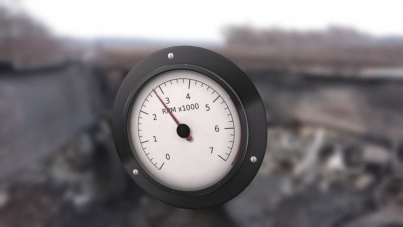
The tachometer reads 2800 rpm
